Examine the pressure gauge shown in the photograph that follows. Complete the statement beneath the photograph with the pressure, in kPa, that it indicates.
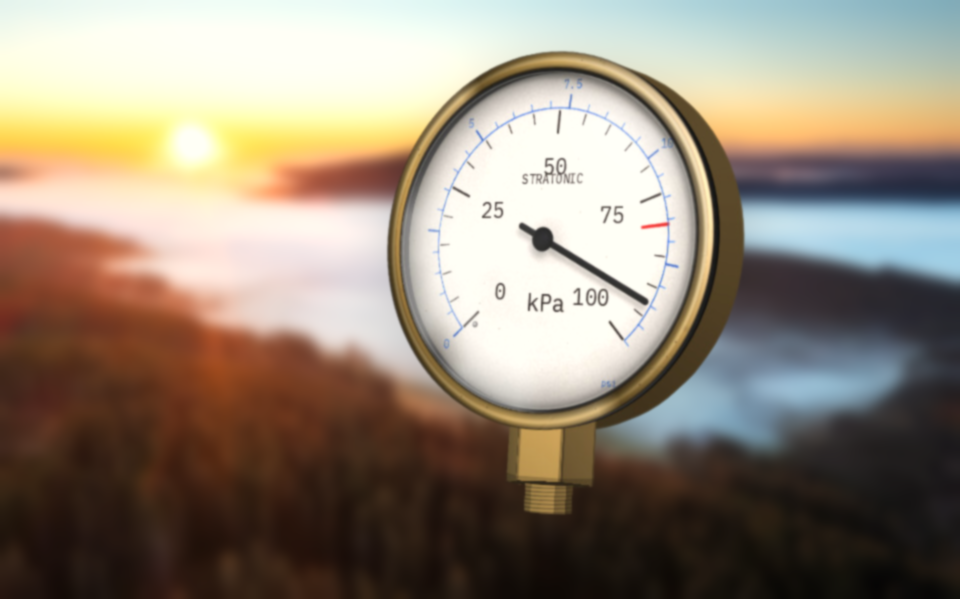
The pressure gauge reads 92.5 kPa
